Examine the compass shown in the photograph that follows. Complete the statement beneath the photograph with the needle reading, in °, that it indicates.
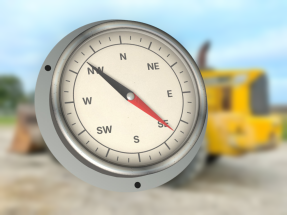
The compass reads 135 °
